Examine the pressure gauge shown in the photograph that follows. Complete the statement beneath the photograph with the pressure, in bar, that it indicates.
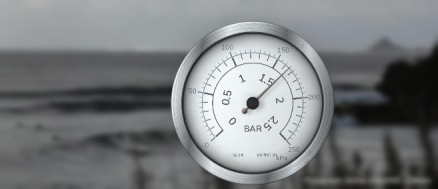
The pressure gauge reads 1.65 bar
